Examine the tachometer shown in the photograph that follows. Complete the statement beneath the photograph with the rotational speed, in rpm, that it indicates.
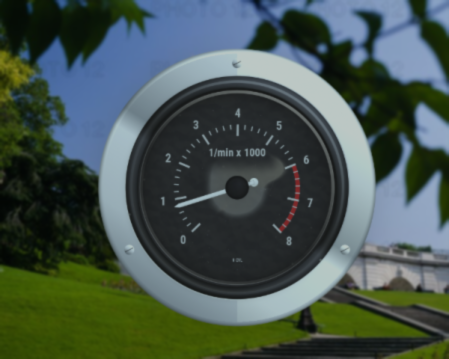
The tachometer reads 800 rpm
